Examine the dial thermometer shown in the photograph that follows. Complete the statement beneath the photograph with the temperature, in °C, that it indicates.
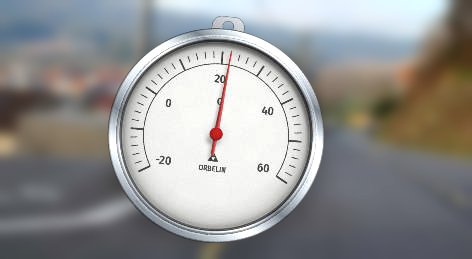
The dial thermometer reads 22 °C
